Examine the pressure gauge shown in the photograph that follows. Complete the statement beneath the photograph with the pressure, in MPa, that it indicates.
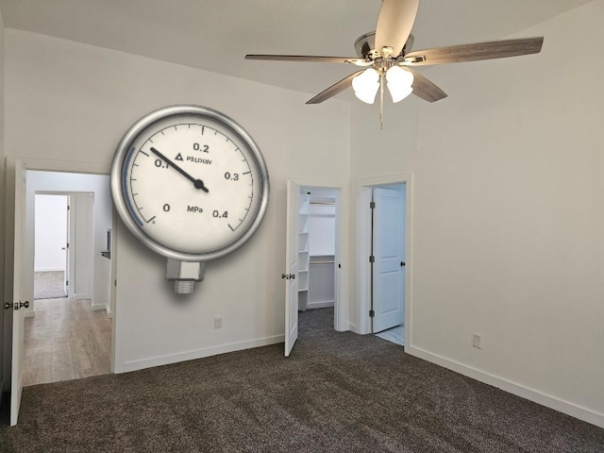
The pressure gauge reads 0.11 MPa
